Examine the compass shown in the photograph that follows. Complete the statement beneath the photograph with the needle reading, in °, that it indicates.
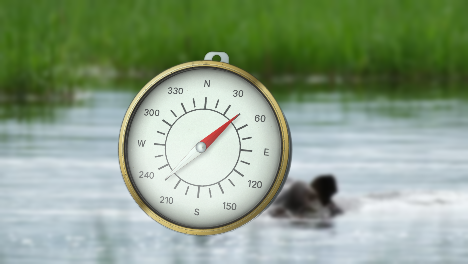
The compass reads 45 °
